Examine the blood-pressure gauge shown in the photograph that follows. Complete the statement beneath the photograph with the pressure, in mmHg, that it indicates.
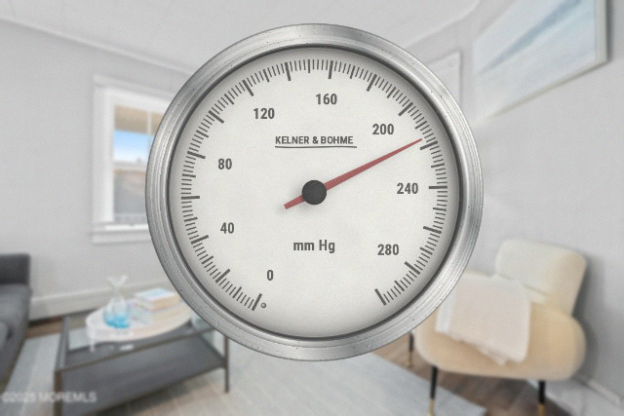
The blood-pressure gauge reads 216 mmHg
